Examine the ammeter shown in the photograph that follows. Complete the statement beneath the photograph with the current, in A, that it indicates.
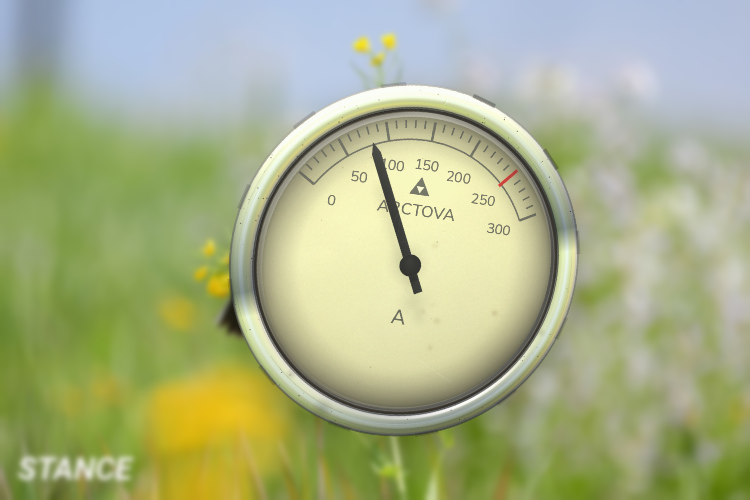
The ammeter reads 80 A
